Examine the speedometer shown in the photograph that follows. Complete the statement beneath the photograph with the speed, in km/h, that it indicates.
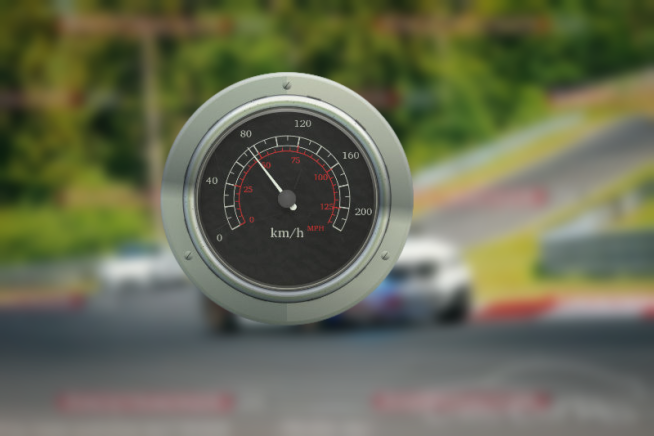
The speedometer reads 75 km/h
